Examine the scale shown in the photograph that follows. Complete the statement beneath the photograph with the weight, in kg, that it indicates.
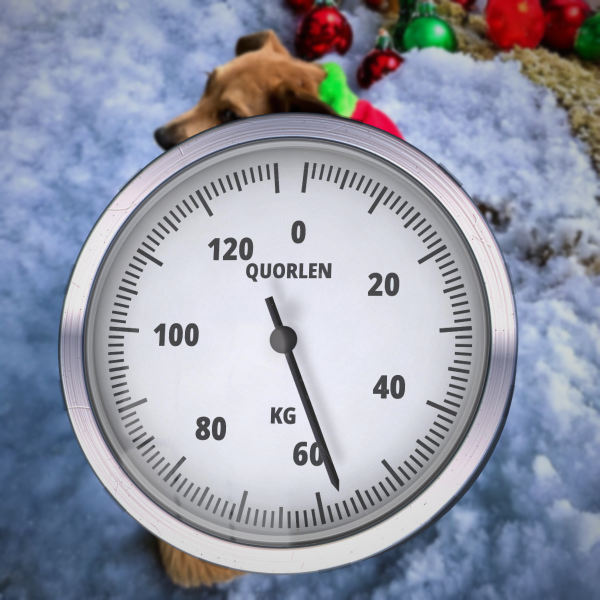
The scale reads 57 kg
